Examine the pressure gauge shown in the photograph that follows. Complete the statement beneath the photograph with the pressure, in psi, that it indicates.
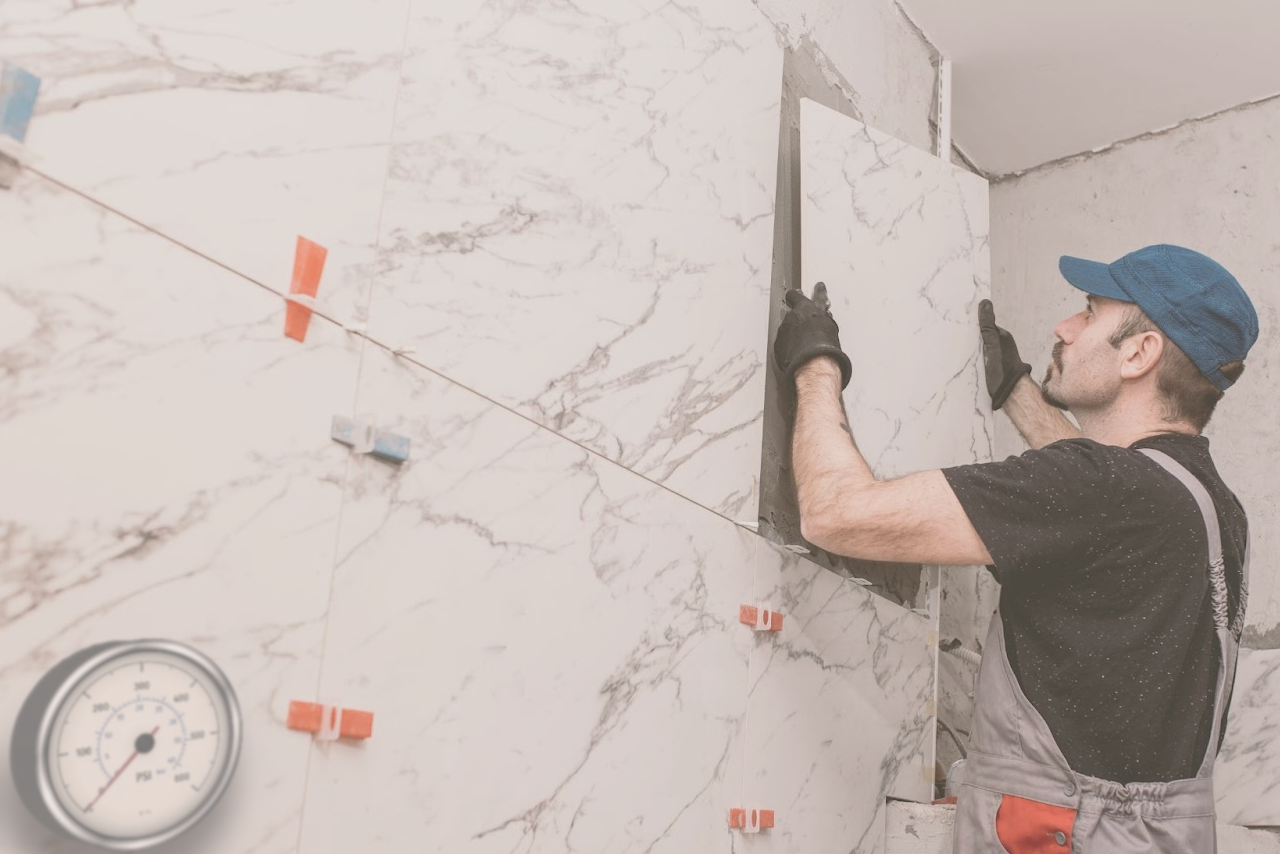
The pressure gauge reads 0 psi
